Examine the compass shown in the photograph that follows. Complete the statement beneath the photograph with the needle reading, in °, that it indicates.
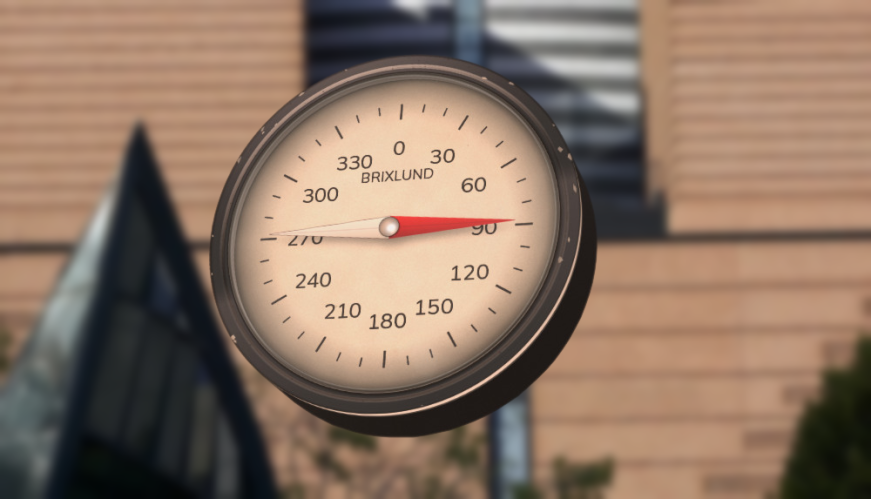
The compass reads 90 °
